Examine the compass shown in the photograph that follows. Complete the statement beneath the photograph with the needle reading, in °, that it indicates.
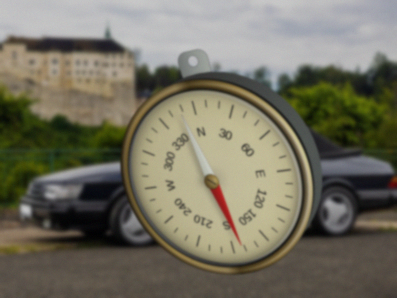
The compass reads 170 °
